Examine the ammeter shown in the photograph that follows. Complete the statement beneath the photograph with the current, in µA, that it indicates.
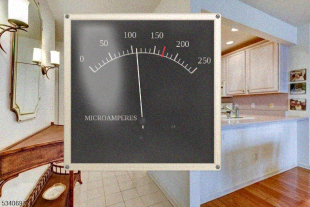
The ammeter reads 110 µA
